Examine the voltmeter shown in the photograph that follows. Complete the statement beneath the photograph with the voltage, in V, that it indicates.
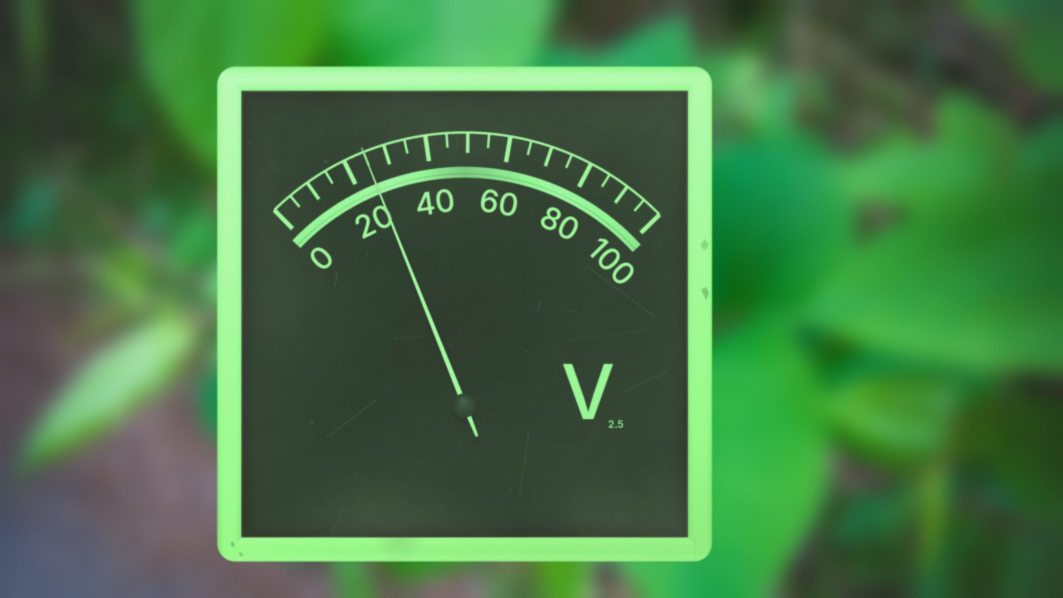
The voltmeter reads 25 V
